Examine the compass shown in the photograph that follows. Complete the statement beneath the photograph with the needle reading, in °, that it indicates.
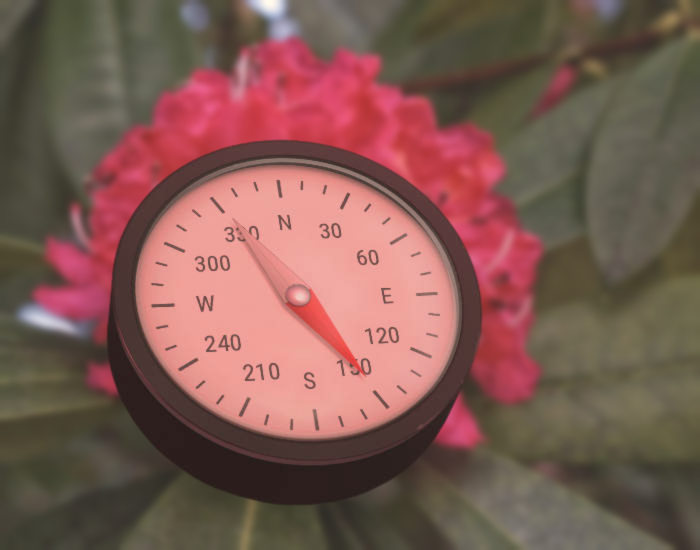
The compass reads 150 °
